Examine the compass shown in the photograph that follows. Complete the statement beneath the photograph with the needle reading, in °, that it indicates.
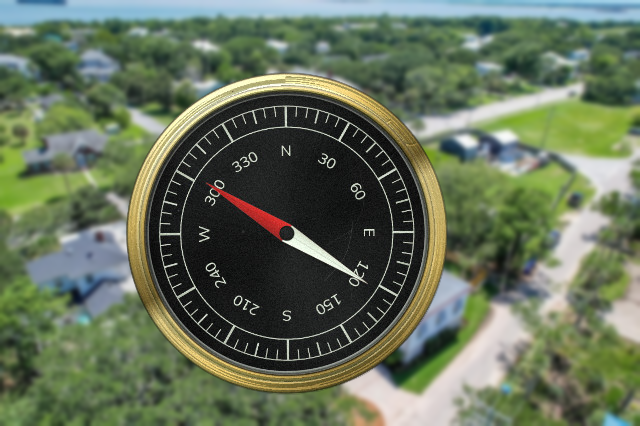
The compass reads 302.5 °
